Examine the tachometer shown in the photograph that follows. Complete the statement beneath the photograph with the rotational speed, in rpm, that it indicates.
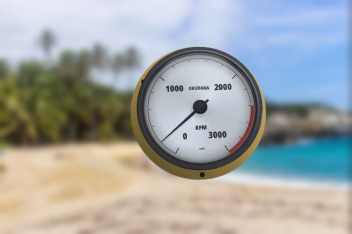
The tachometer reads 200 rpm
